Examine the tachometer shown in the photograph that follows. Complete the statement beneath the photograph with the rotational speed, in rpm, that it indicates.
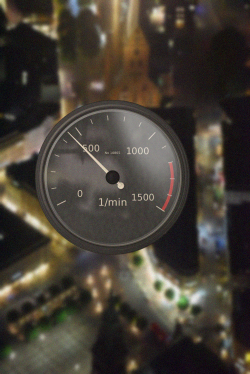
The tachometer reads 450 rpm
